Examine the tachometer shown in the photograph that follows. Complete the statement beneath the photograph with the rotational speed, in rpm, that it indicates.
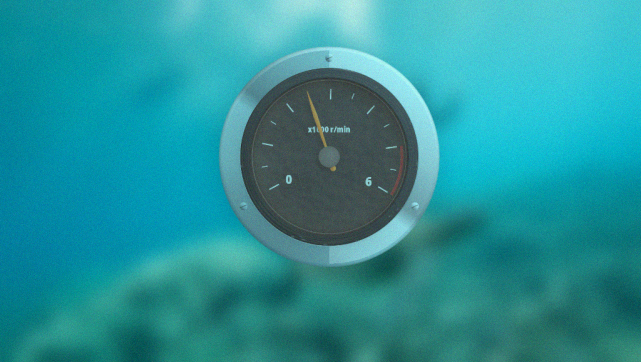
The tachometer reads 2500 rpm
